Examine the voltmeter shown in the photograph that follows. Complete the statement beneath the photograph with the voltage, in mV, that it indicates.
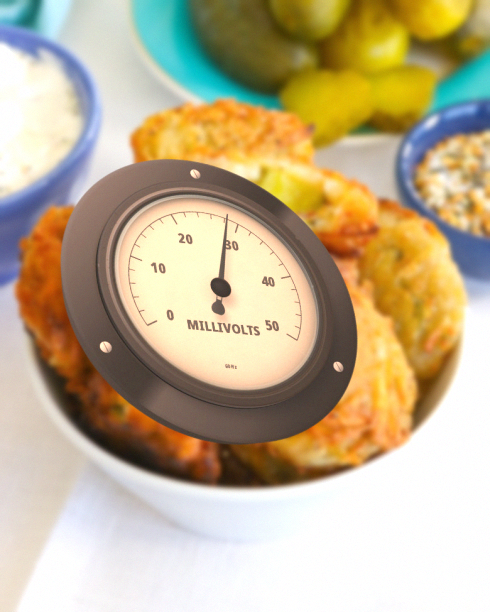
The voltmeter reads 28 mV
